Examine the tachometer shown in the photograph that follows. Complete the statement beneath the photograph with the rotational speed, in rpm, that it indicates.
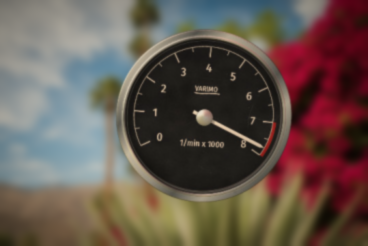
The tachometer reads 7750 rpm
